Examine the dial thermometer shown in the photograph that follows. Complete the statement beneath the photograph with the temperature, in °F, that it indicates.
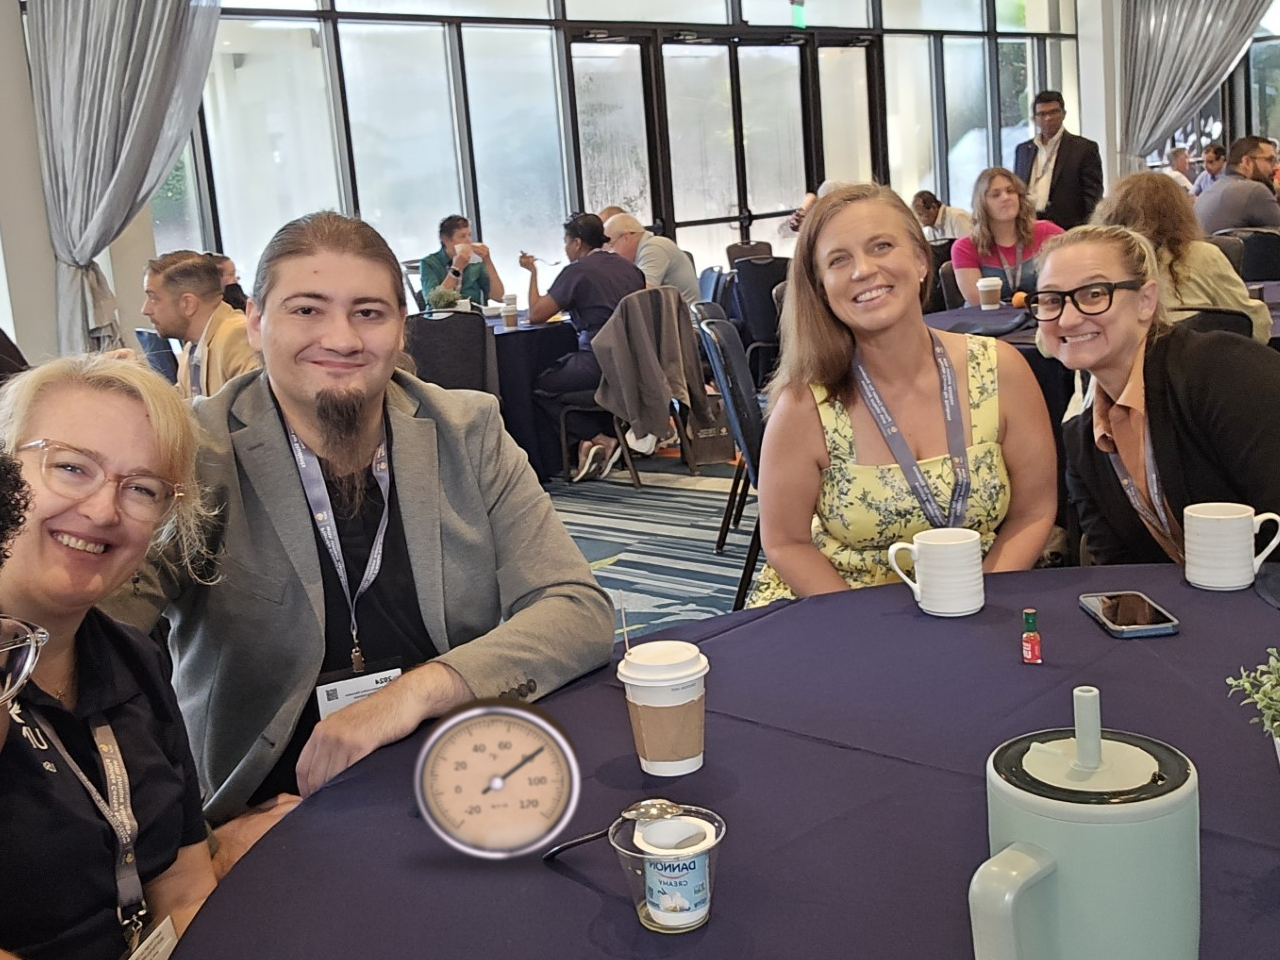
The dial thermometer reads 80 °F
